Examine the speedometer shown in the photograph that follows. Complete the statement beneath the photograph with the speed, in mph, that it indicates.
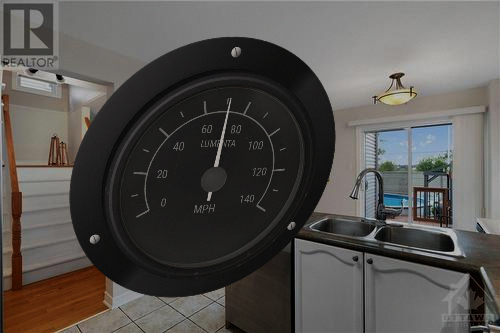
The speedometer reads 70 mph
